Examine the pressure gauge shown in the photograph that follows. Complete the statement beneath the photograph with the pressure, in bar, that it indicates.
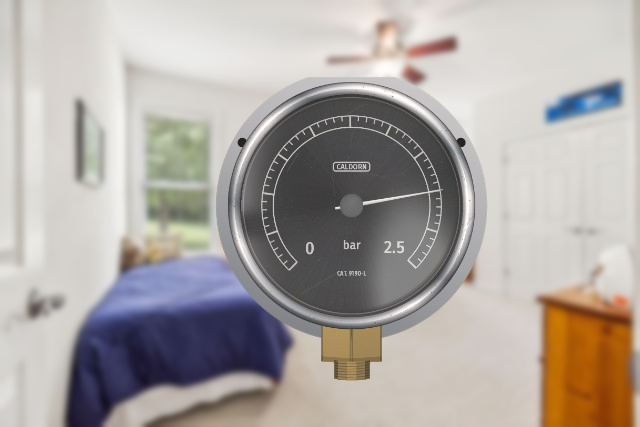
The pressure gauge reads 2 bar
